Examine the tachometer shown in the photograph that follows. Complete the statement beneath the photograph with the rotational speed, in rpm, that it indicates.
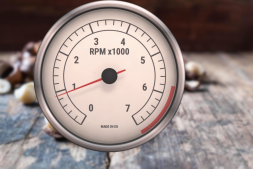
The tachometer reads 900 rpm
